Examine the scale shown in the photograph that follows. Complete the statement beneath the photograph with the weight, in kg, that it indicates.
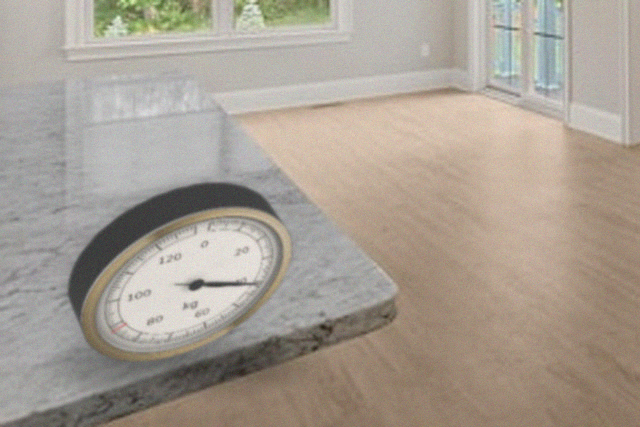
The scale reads 40 kg
